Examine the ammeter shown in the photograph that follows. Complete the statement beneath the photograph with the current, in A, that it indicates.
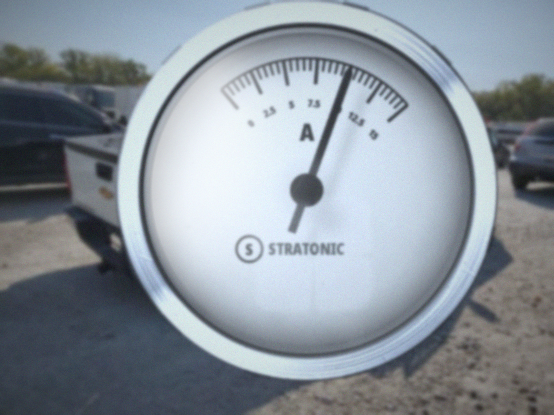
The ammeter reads 10 A
